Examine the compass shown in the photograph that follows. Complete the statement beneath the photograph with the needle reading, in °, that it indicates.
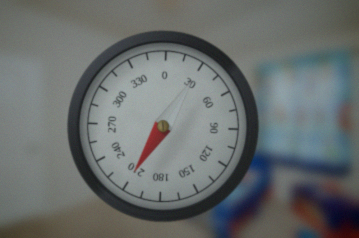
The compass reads 210 °
